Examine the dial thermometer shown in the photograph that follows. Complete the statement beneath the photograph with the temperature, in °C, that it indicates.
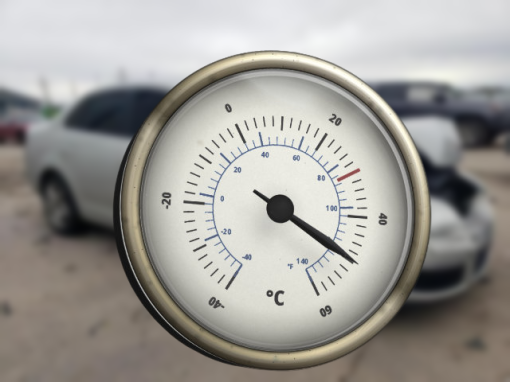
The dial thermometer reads 50 °C
